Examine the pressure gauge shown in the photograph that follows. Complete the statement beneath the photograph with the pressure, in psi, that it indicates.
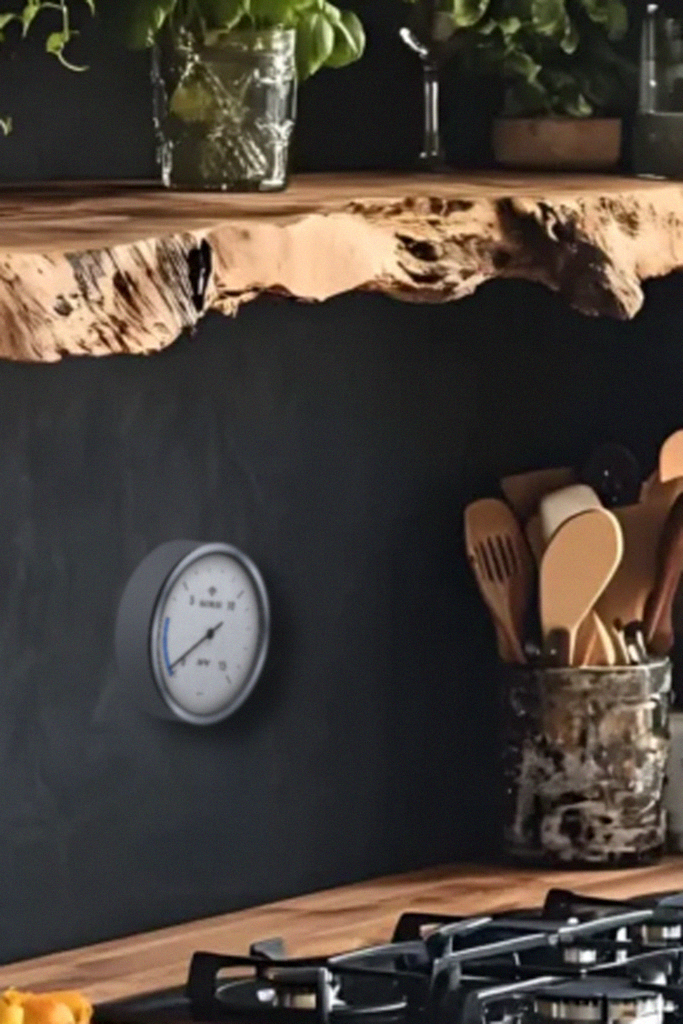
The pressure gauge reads 0.5 psi
